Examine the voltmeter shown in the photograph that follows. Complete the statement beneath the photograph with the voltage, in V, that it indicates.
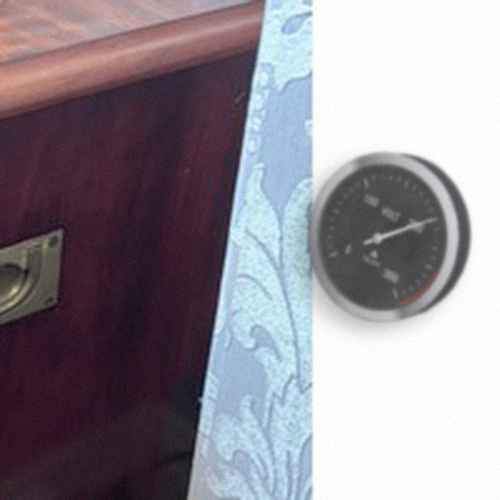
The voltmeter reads 200 V
